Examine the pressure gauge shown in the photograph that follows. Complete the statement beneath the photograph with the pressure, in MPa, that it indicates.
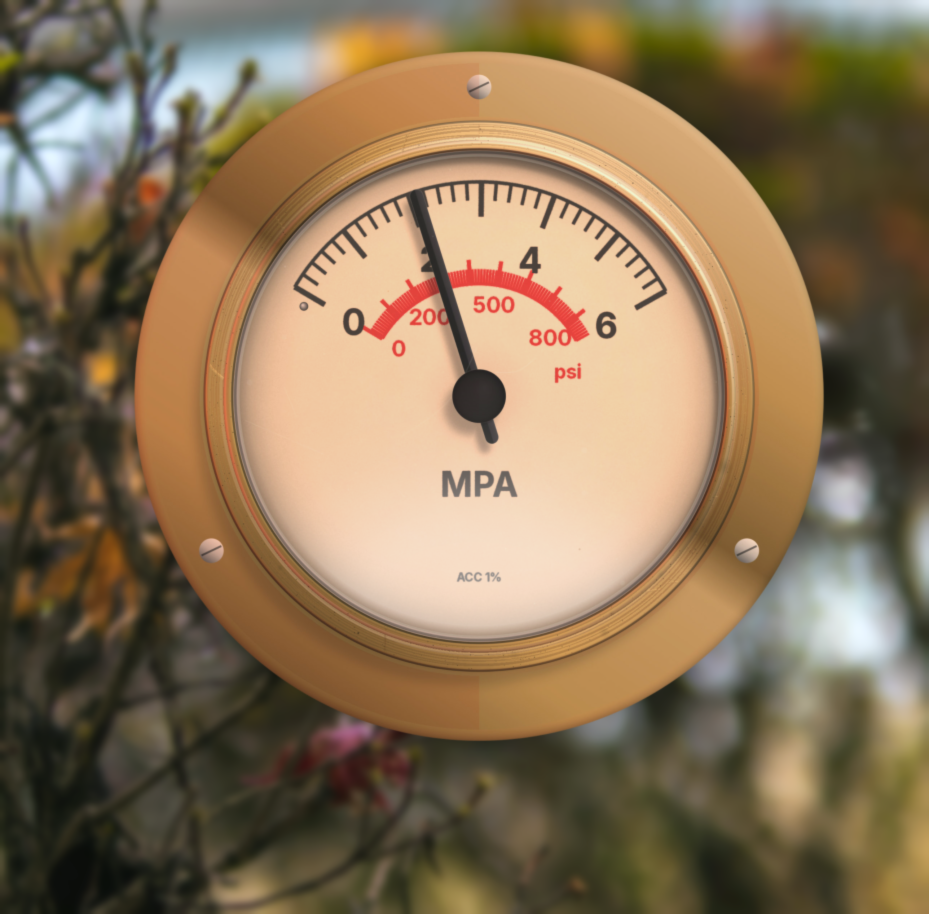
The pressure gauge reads 2.1 MPa
